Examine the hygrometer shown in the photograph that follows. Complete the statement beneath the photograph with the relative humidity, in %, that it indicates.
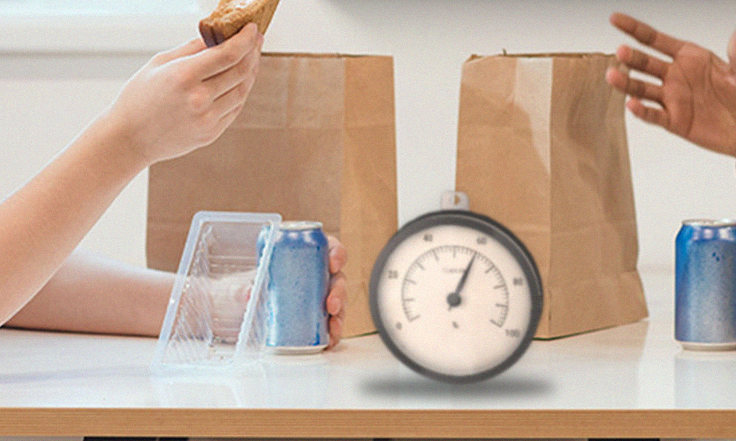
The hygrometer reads 60 %
